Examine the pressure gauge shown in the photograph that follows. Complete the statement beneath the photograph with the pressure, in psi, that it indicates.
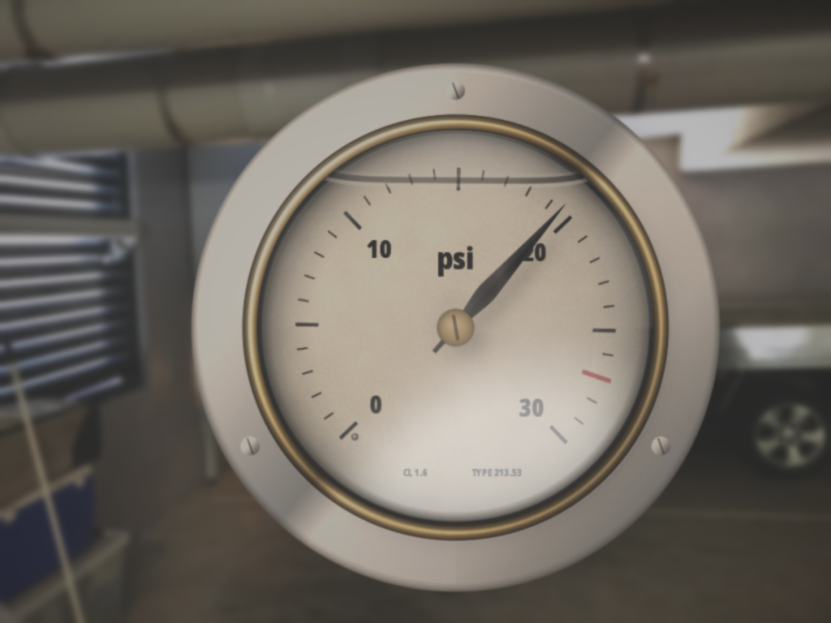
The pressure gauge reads 19.5 psi
